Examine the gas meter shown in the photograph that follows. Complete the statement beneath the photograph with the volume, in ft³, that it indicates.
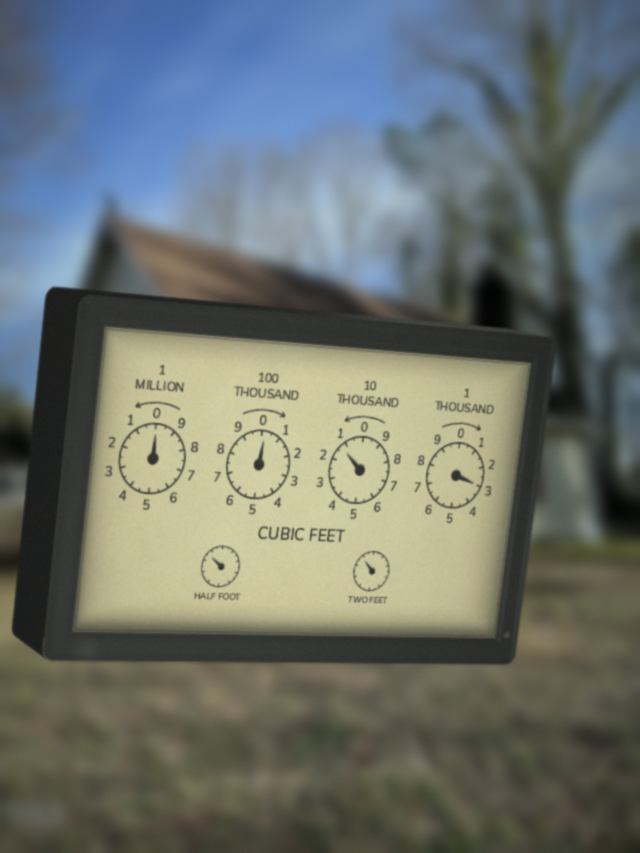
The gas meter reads 1300 ft³
